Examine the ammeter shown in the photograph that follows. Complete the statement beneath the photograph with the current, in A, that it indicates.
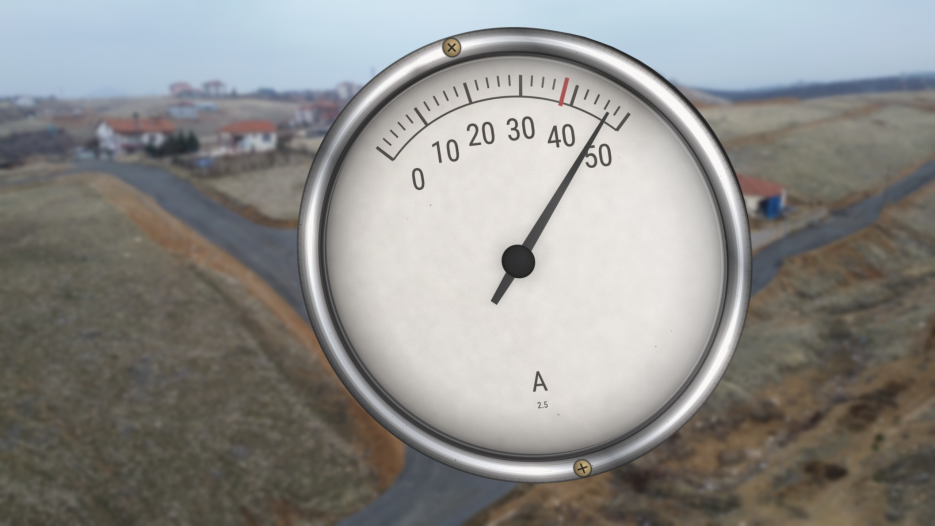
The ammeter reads 47 A
